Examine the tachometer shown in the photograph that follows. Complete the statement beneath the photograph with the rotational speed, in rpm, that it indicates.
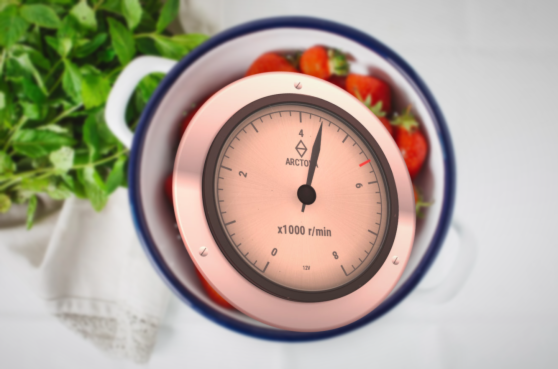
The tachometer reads 4400 rpm
